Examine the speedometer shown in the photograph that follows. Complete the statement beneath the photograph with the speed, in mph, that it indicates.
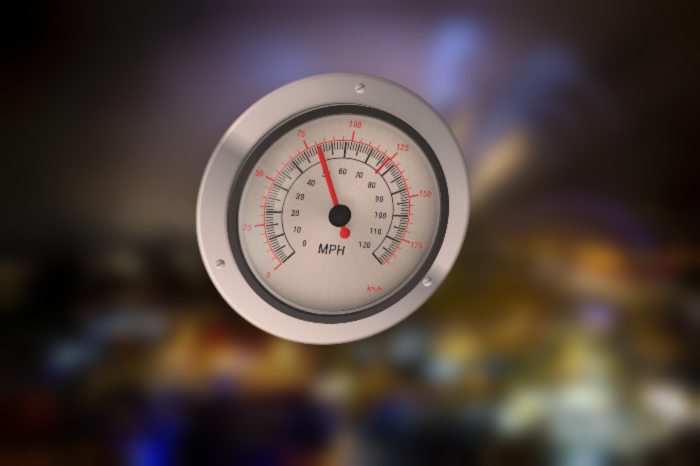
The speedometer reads 50 mph
